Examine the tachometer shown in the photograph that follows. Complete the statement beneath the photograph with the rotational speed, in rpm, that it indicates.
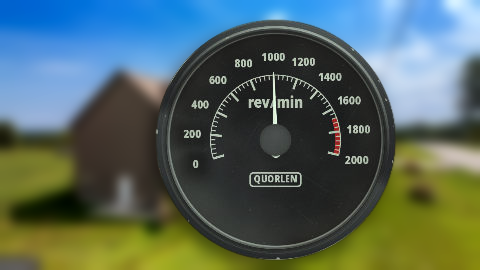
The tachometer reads 1000 rpm
